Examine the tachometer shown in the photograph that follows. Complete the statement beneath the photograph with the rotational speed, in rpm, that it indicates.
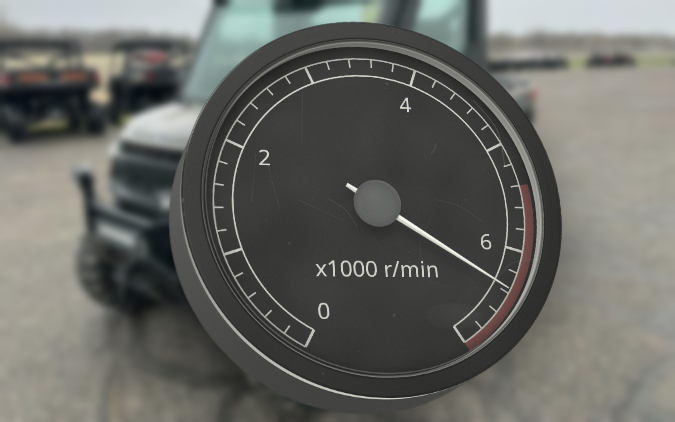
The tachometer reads 6400 rpm
